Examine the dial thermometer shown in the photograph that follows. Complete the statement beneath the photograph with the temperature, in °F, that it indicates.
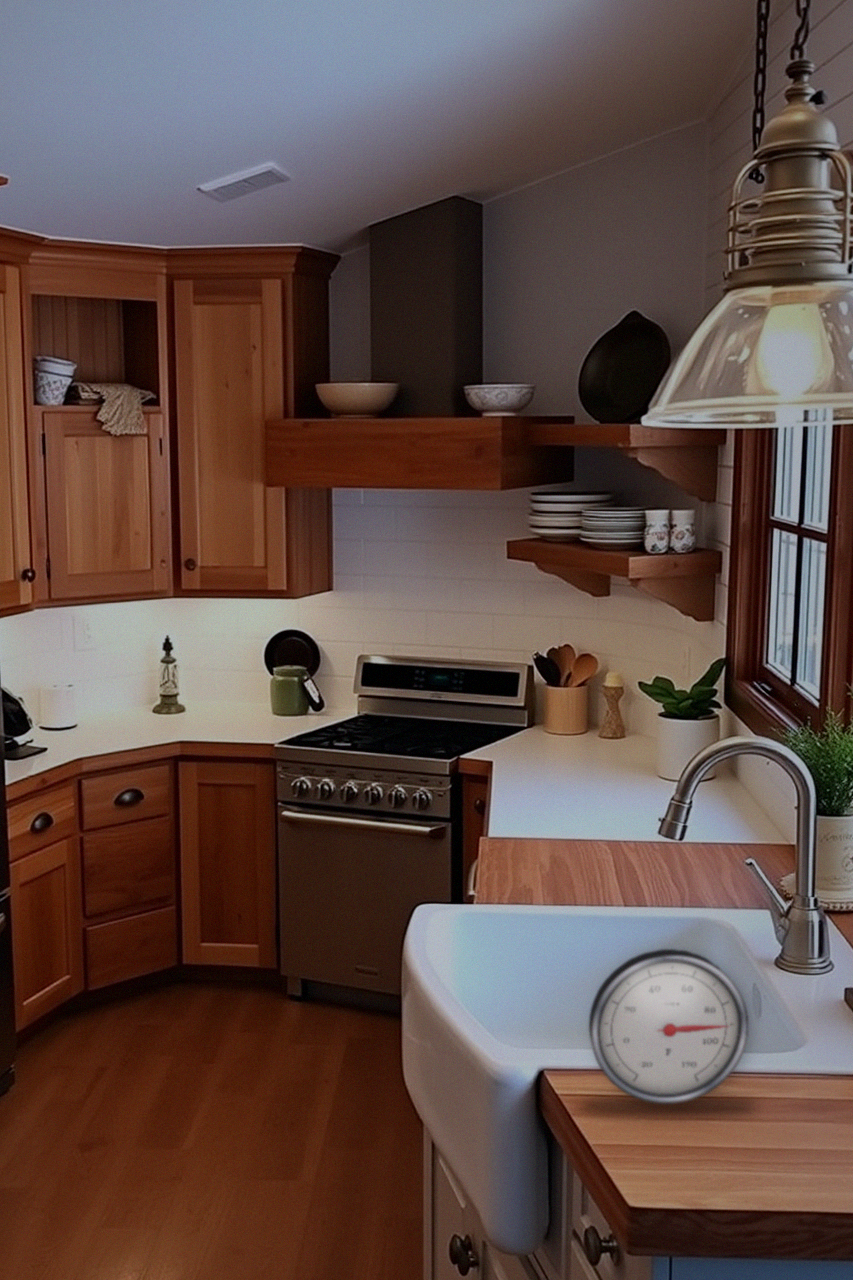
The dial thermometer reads 90 °F
